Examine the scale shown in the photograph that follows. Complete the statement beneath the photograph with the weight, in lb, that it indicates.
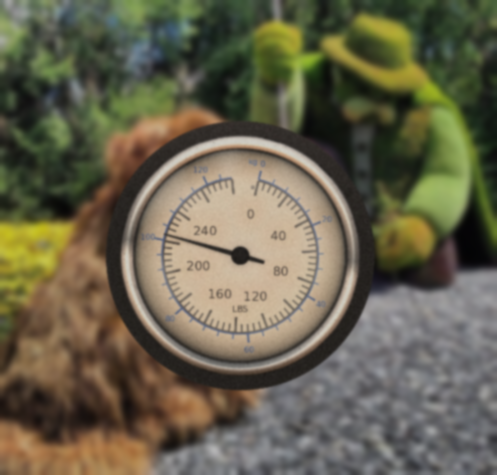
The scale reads 224 lb
